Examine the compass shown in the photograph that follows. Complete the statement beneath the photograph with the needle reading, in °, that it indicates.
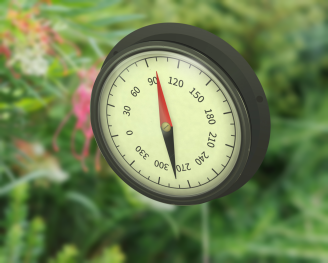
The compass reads 100 °
